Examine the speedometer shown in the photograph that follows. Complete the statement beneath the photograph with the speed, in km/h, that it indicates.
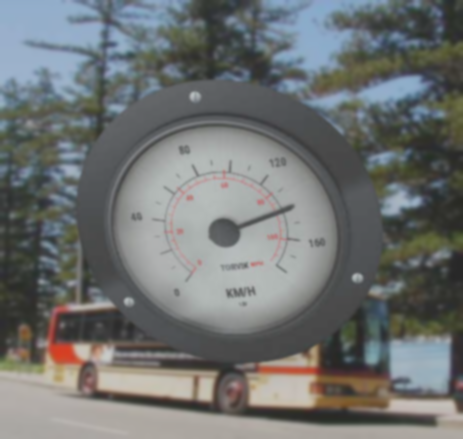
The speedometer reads 140 km/h
